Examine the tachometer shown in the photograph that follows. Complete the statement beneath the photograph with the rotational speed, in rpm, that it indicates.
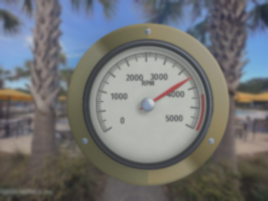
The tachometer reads 3750 rpm
